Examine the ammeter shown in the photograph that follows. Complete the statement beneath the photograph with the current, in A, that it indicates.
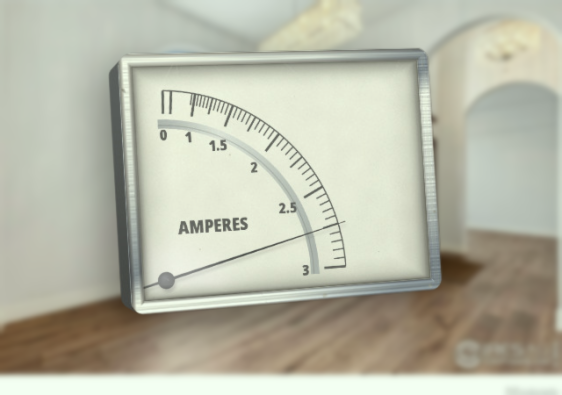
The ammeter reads 2.75 A
